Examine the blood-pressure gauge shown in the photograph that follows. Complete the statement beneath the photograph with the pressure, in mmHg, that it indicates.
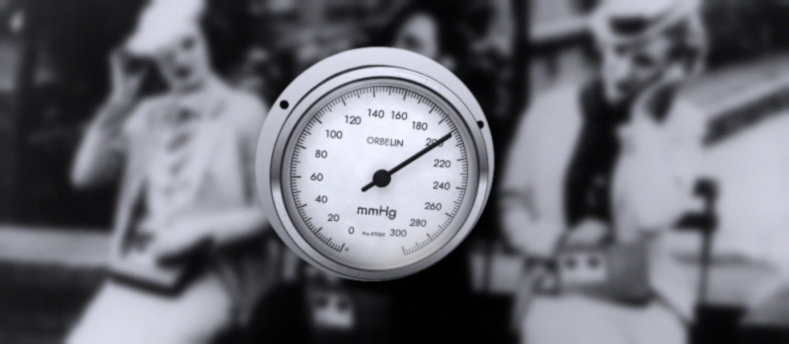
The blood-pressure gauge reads 200 mmHg
